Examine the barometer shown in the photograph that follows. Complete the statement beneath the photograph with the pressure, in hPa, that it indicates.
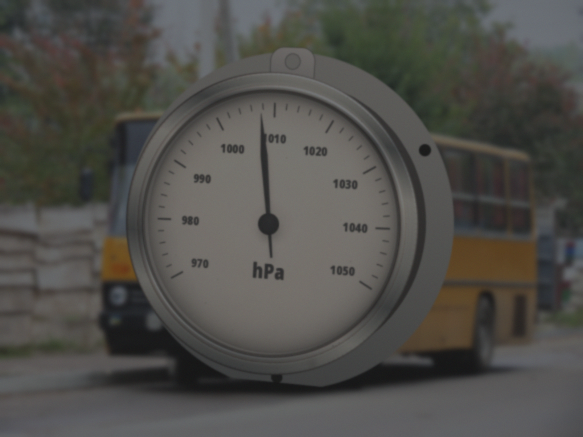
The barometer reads 1008 hPa
